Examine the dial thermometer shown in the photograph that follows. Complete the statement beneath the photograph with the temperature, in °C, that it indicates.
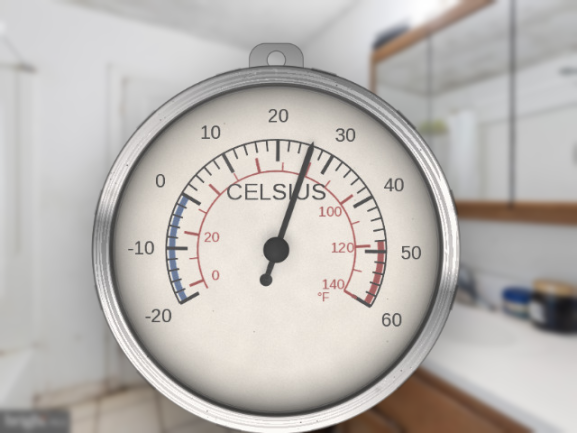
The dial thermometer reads 26 °C
